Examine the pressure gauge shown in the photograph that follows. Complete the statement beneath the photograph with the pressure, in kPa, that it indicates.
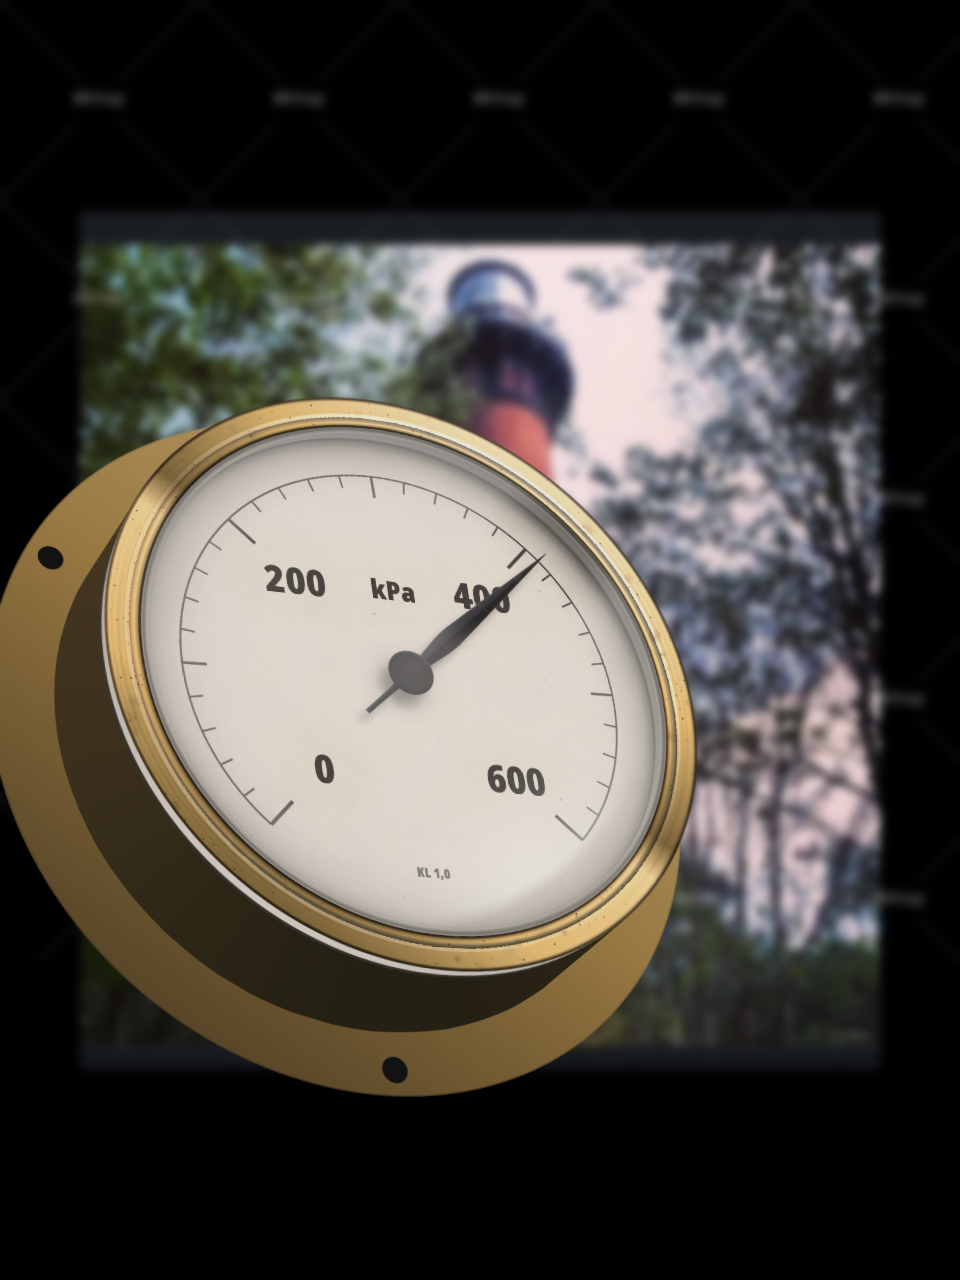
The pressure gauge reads 410 kPa
